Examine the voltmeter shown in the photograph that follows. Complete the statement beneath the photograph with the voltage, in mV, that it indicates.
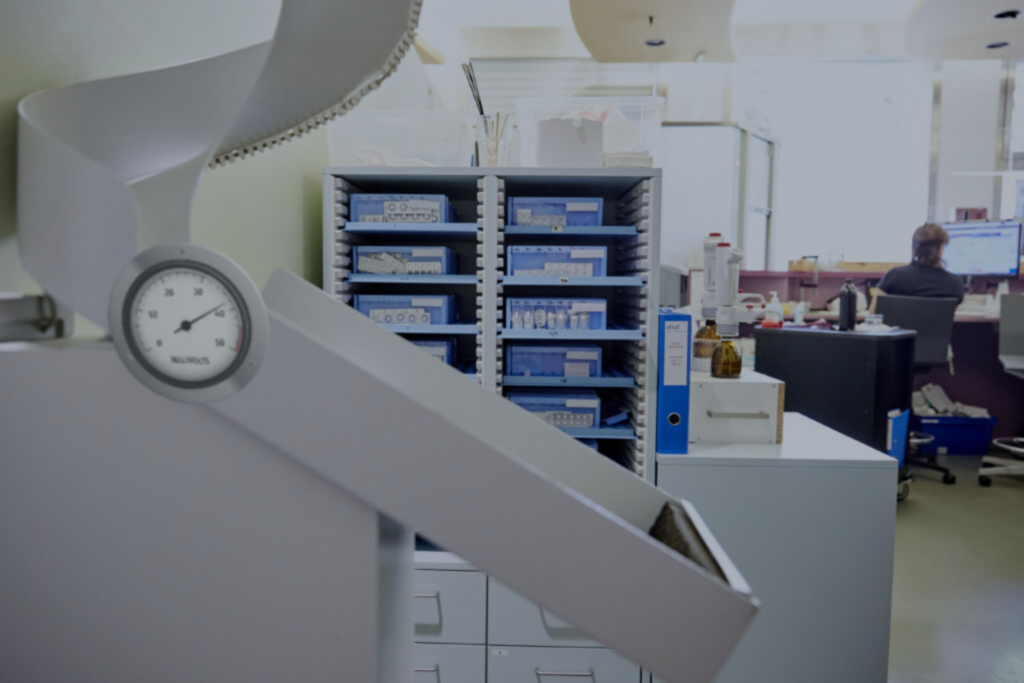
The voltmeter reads 38 mV
